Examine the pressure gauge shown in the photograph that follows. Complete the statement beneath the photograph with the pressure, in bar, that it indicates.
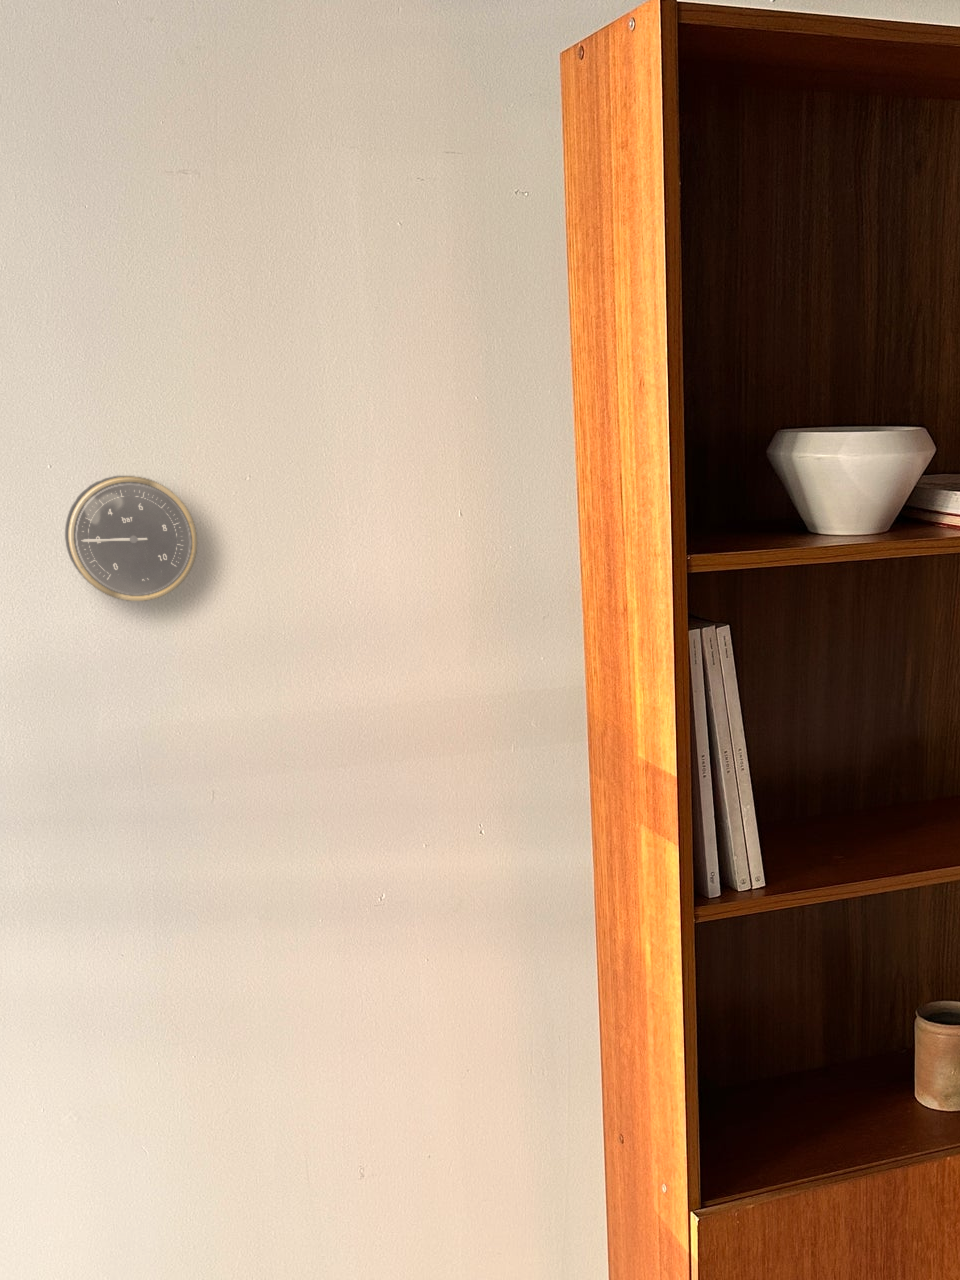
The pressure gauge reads 2 bar
